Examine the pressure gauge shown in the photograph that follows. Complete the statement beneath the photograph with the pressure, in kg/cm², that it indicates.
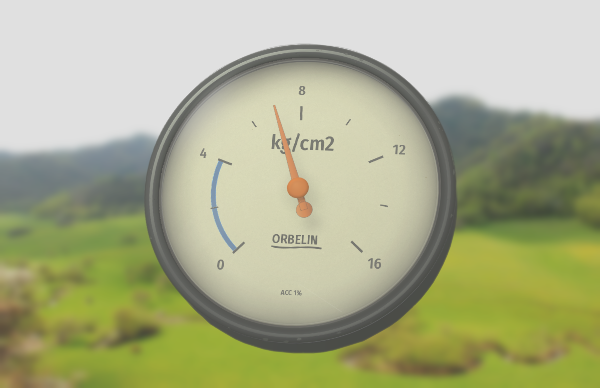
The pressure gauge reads 7 kg/cm²
